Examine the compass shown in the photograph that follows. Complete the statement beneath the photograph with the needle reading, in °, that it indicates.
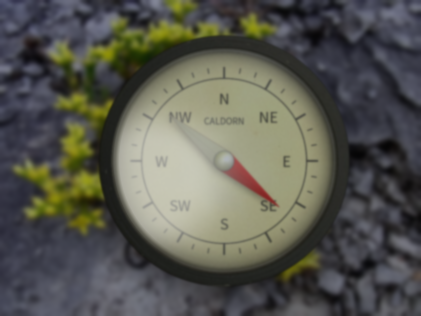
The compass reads 130 °
